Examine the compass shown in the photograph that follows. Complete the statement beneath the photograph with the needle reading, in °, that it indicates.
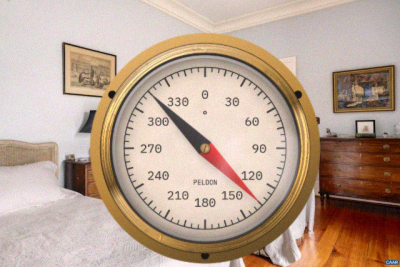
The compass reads 135 °
